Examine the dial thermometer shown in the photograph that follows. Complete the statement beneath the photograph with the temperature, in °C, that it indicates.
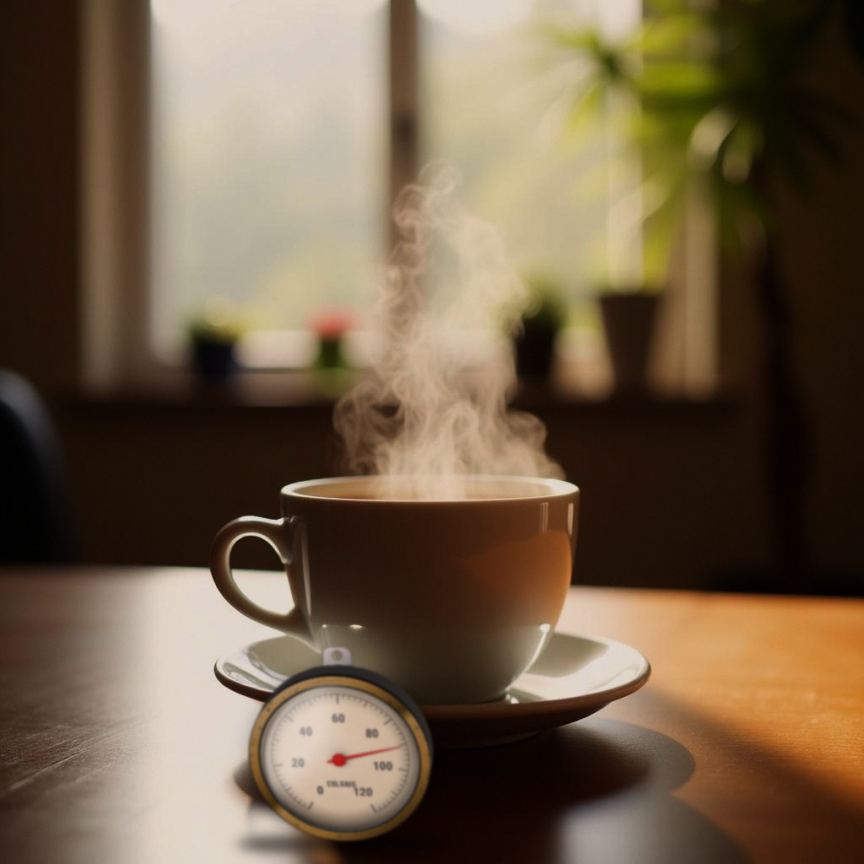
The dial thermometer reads 90 °C
